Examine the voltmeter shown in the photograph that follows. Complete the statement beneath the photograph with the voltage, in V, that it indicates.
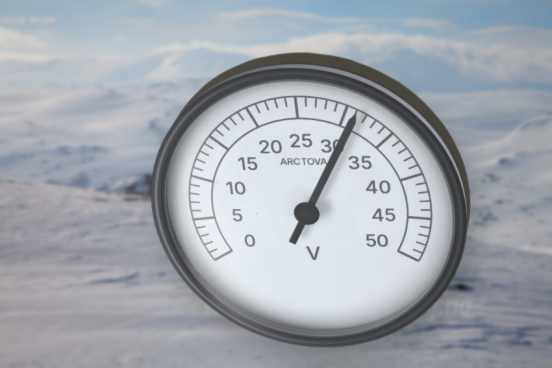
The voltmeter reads 31 V
